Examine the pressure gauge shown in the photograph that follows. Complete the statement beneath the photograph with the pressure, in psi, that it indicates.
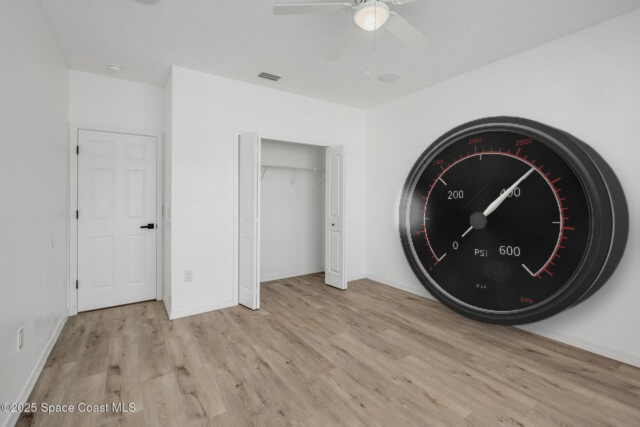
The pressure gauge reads 400 psi
